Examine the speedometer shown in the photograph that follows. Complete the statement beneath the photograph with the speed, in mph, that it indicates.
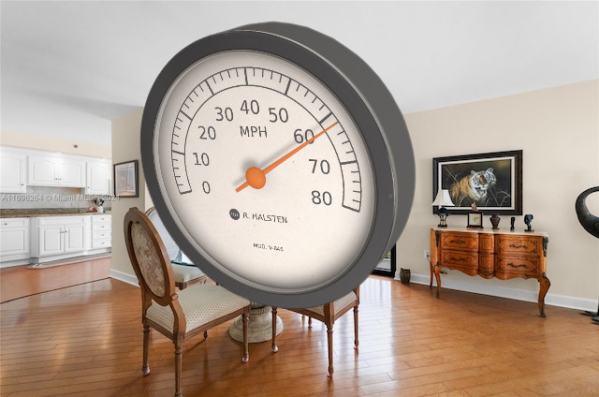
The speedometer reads 62 mph
